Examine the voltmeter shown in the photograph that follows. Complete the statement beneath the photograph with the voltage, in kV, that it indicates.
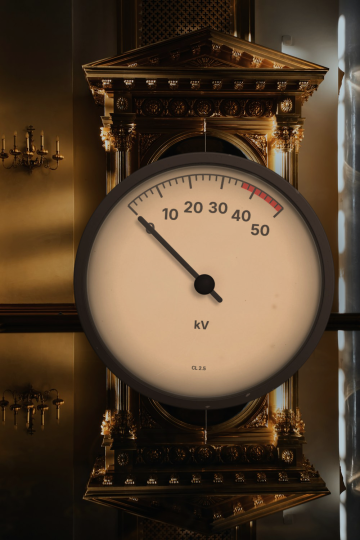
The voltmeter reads 0 kV
